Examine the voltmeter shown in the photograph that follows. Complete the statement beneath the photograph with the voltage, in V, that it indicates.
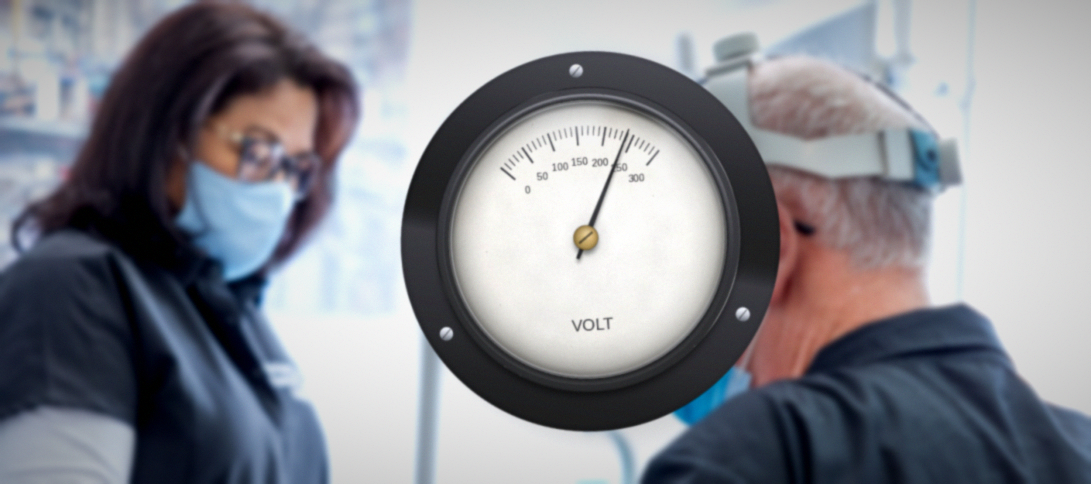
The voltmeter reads 240 V
